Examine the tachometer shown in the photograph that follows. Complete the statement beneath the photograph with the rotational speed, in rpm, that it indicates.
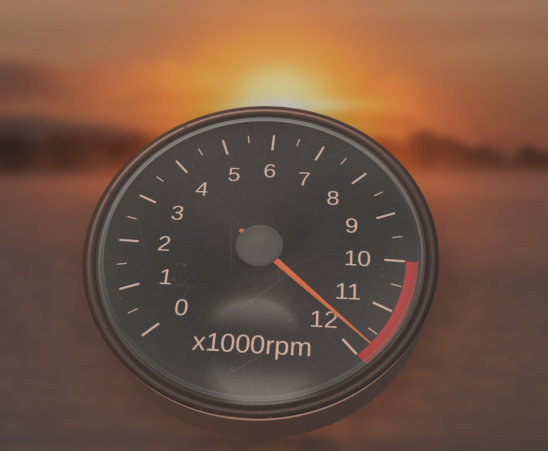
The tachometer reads 11750 rpm
